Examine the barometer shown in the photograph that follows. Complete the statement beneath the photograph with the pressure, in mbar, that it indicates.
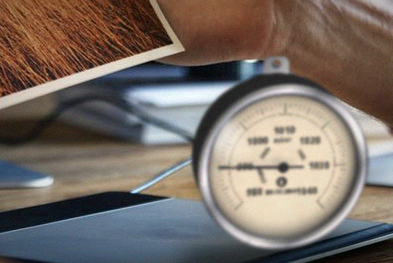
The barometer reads 990 mbar
